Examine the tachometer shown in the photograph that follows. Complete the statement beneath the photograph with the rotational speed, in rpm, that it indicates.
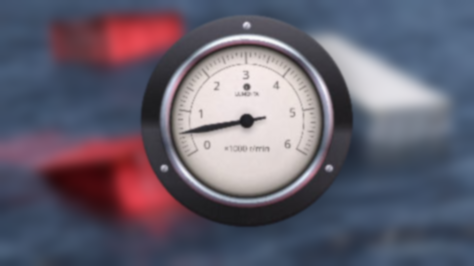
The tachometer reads 500 rpm
